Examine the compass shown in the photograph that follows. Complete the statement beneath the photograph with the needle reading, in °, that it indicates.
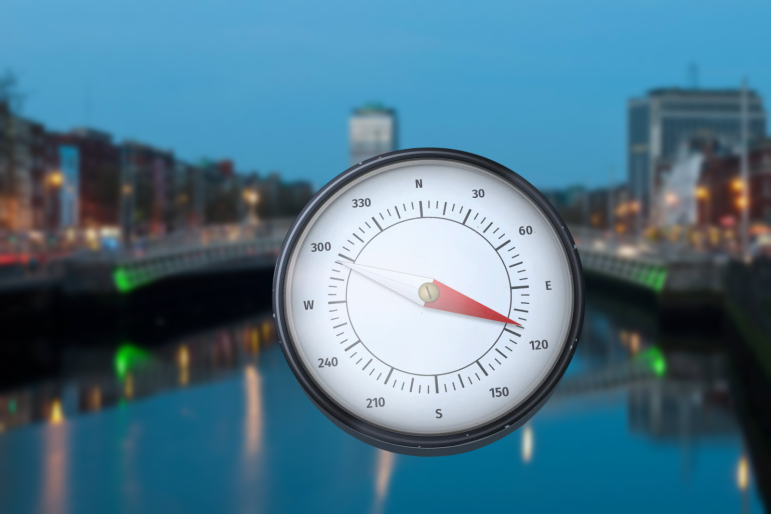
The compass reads 115 °
